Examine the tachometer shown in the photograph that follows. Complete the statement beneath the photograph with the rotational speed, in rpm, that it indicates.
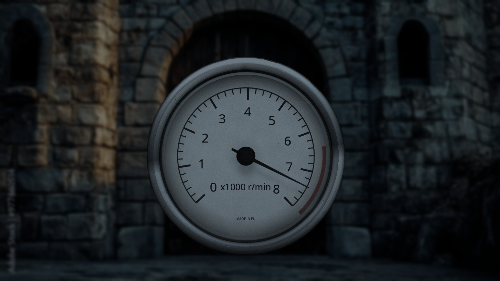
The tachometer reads 7400 rpm
